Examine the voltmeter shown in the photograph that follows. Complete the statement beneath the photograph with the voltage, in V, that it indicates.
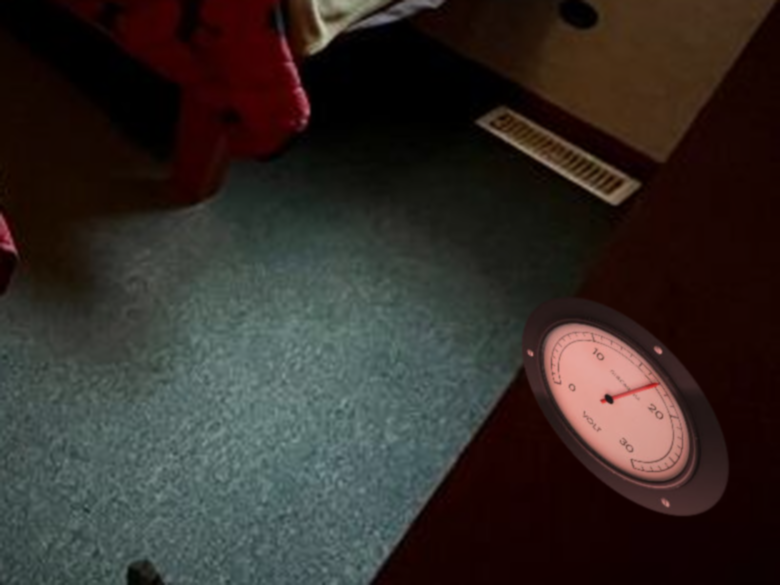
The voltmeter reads 17 V
